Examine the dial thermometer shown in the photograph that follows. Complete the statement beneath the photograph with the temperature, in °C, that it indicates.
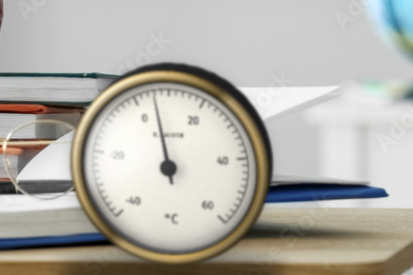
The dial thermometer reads 6 °C
